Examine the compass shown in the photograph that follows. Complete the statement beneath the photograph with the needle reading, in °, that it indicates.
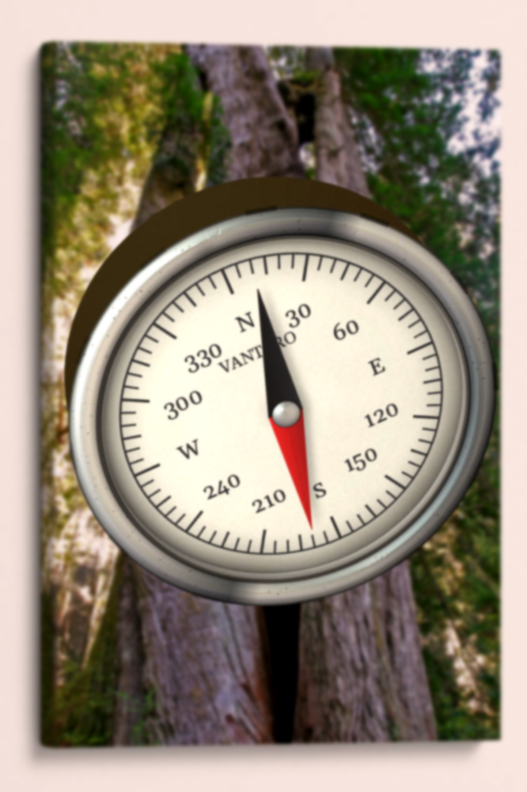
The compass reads 190 °
